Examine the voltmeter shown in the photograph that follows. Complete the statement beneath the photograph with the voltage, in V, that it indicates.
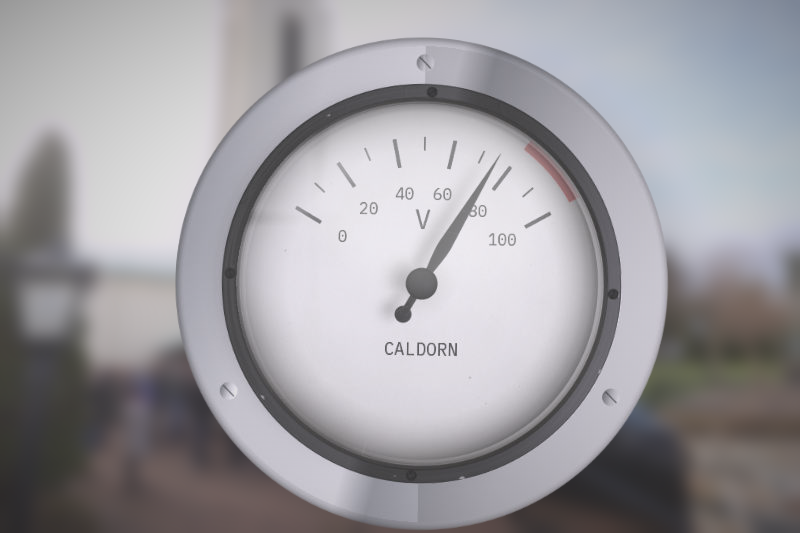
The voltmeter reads 75 V
